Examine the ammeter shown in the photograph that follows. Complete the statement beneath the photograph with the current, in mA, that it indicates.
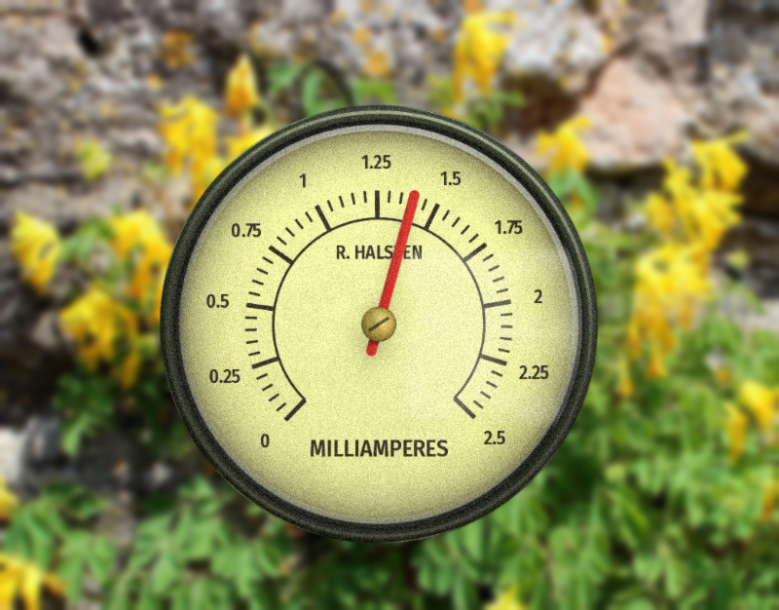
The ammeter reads 1.4 mA
